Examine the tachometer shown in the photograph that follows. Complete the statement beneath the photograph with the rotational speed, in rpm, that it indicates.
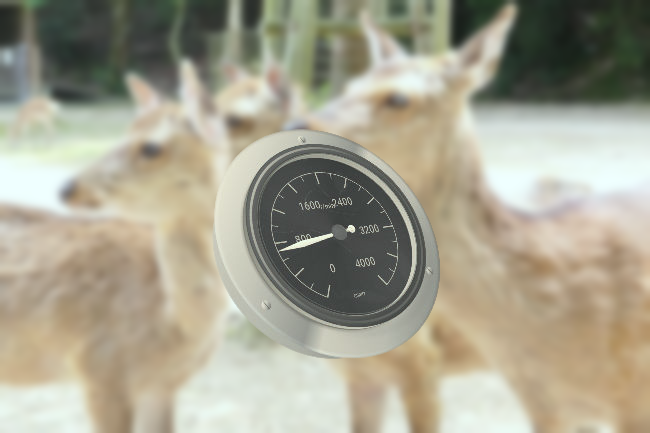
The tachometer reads 700 rpm
